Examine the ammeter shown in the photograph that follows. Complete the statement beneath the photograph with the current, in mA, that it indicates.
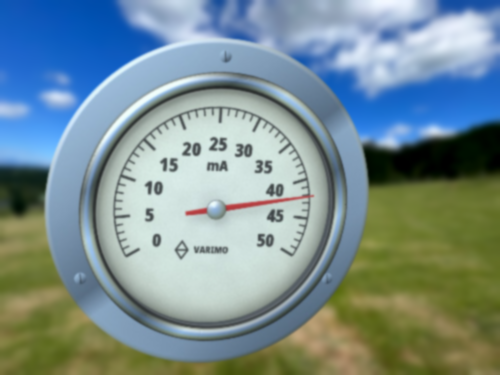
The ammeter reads 42 mA
